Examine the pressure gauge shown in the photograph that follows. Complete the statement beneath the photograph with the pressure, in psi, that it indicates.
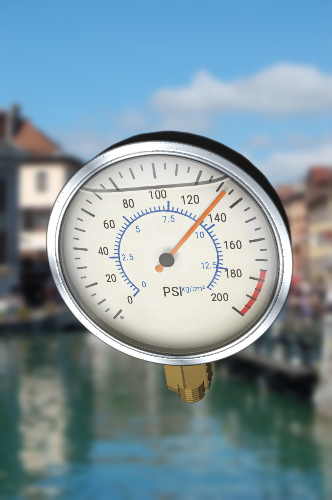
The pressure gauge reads 132.5 psi
